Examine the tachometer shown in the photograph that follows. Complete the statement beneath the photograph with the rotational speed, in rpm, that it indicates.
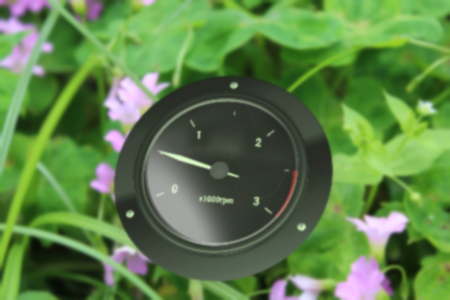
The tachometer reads 500 rpm
